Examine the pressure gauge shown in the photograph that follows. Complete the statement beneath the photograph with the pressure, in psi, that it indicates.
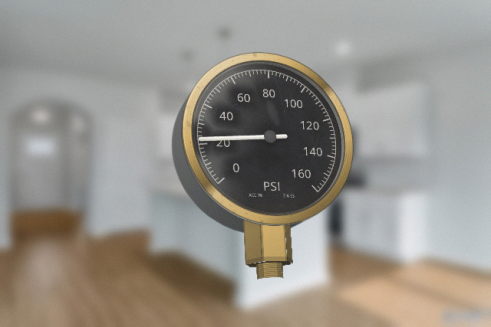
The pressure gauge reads 22 psi
